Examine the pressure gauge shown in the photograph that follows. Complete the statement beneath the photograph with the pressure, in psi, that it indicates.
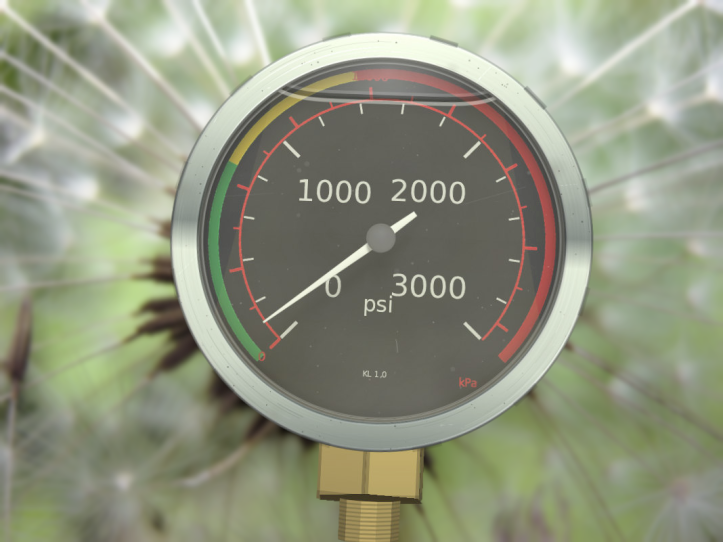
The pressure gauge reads 100 psi
